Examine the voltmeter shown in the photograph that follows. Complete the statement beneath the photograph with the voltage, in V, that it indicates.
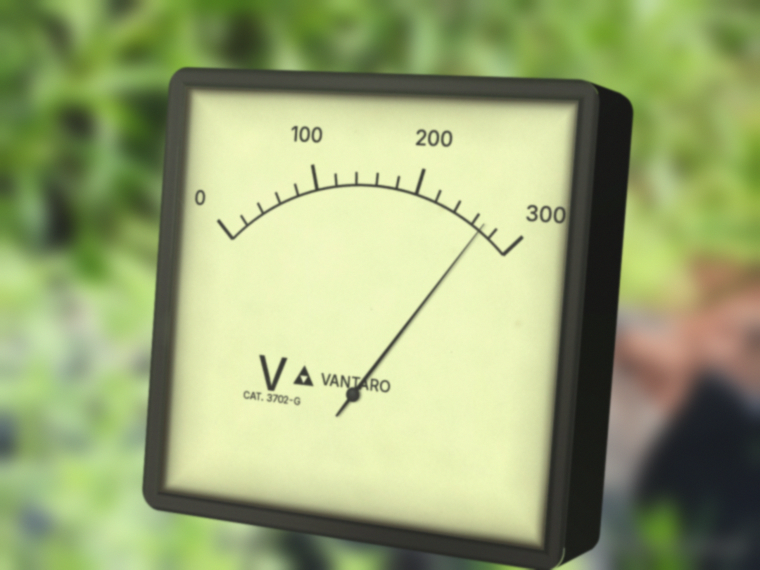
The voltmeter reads 270 V
